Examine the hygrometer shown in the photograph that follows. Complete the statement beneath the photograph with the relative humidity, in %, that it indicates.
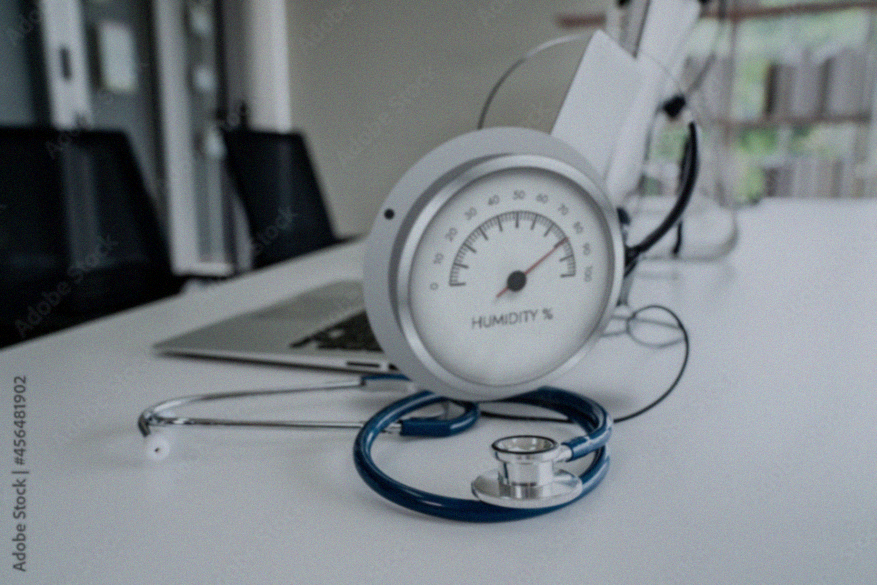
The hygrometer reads 80 %
